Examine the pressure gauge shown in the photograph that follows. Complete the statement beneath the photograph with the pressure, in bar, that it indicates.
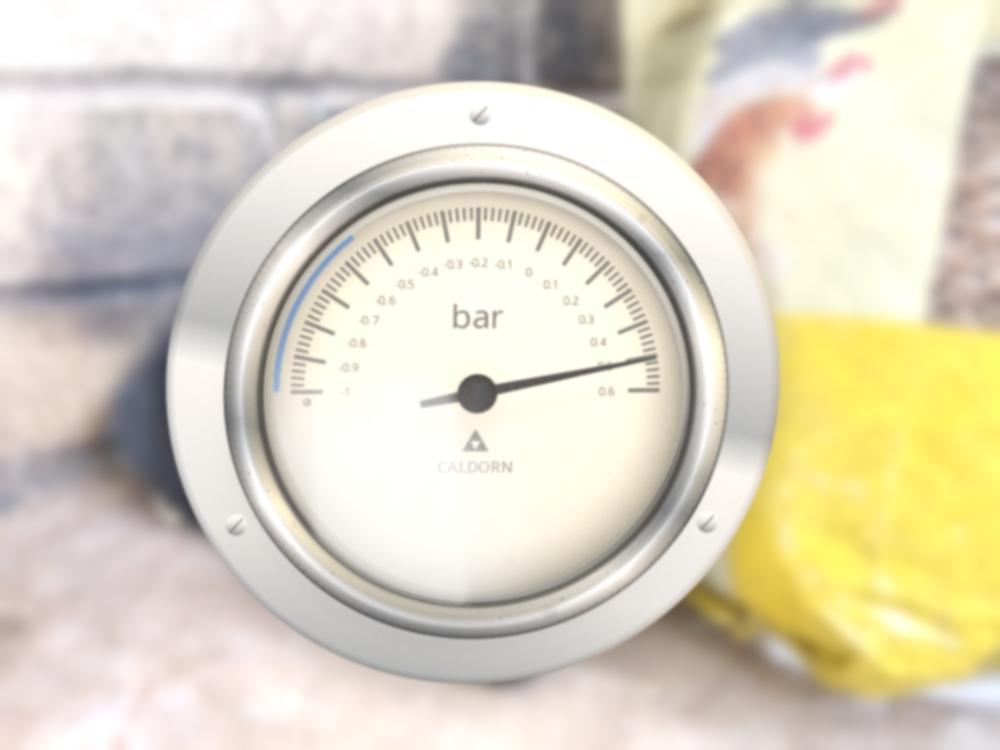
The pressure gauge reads 0.5 bar
